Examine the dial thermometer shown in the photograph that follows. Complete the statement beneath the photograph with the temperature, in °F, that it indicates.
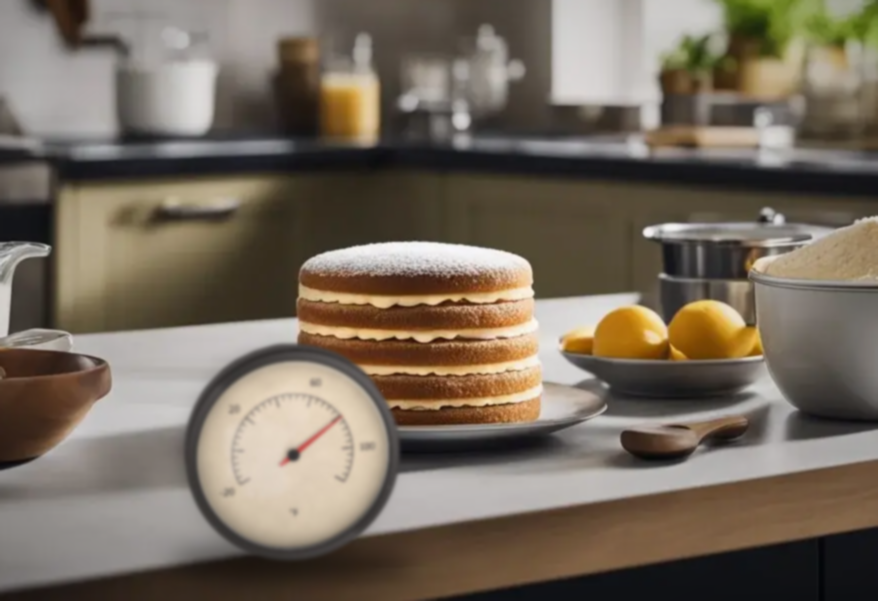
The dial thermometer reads 80 °F
